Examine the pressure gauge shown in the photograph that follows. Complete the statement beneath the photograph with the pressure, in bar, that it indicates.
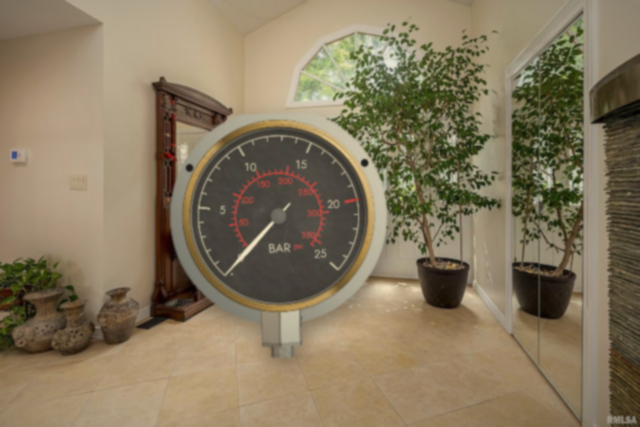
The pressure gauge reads 0 bar
